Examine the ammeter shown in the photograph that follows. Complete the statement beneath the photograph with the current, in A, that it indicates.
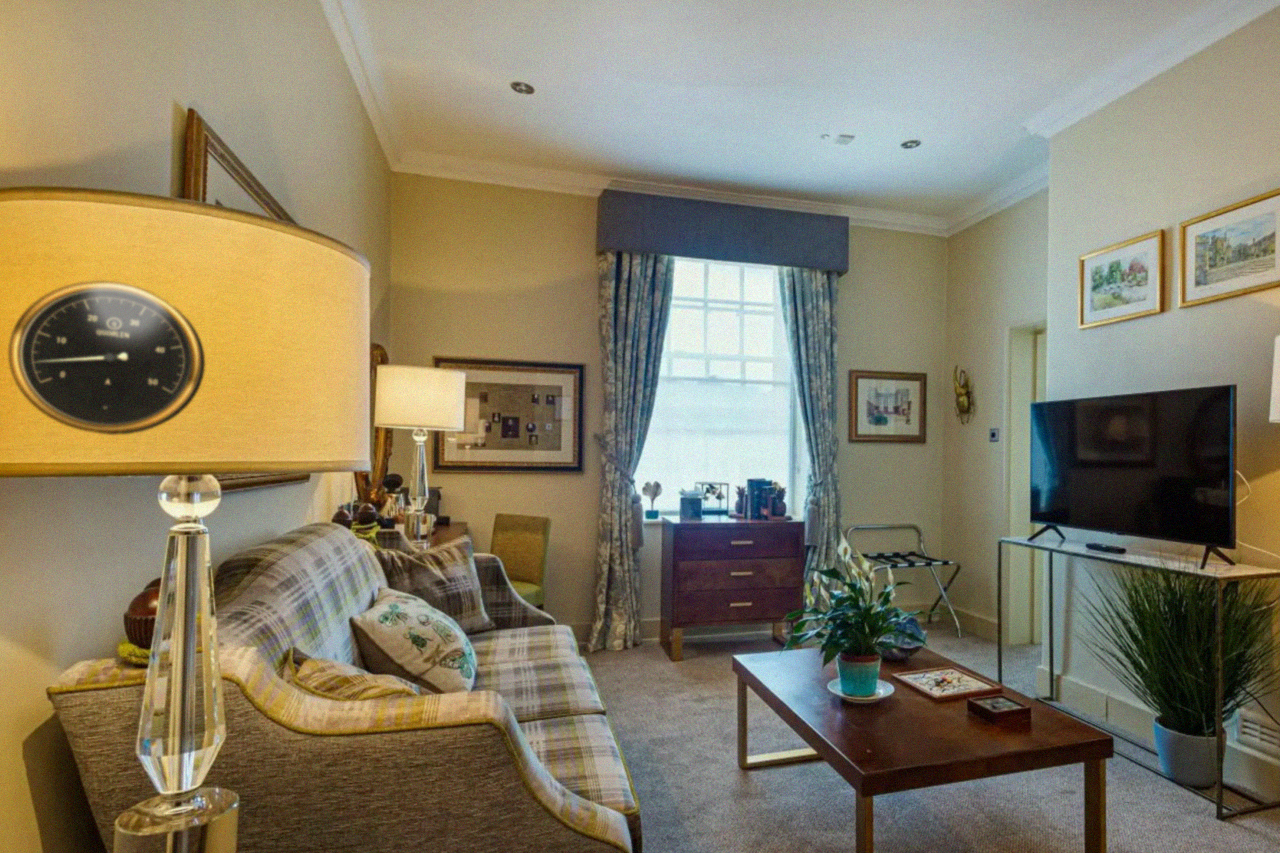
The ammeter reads 4 A
